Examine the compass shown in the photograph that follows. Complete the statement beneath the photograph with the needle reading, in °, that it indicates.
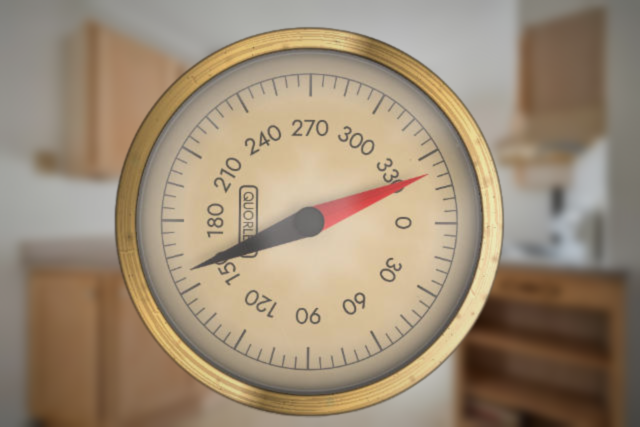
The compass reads 337.5 °
